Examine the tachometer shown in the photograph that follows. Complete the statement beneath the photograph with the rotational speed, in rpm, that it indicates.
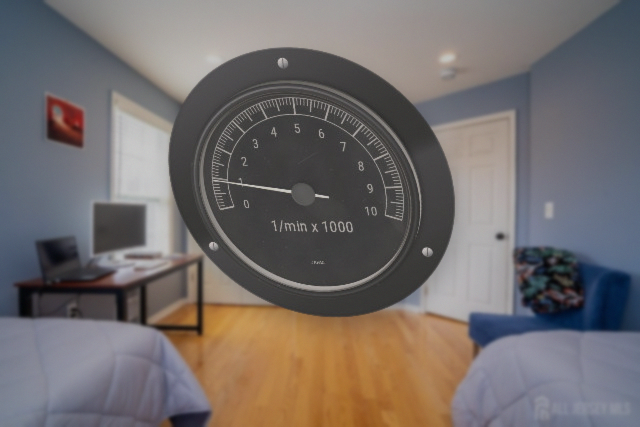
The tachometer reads 1000 rpm
